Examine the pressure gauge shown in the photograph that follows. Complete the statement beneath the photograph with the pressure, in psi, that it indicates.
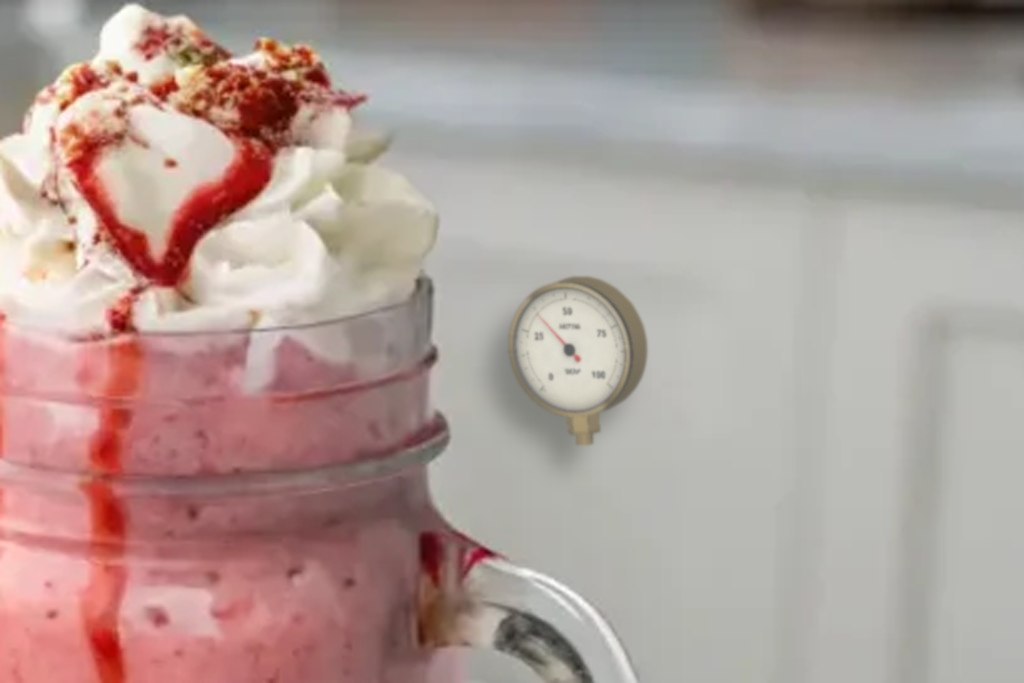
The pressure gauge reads 35 psi
